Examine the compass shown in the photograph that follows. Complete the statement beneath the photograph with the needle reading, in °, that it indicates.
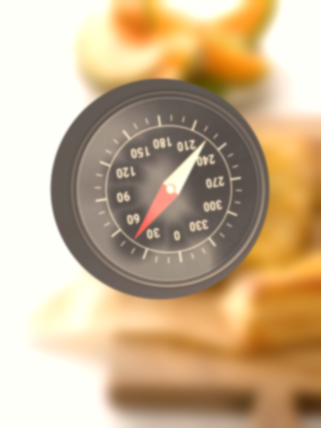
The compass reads 45 °
